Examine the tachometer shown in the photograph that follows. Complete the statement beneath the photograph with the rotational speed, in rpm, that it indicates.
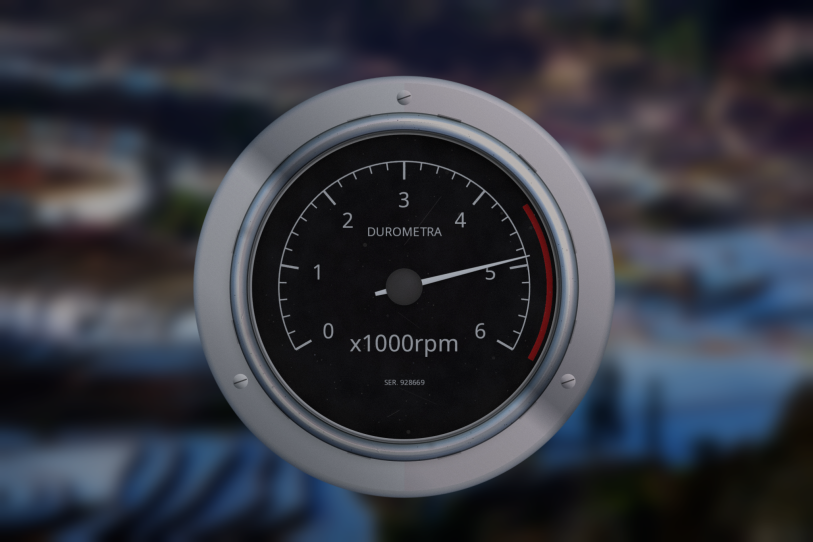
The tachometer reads 4900 rpm
